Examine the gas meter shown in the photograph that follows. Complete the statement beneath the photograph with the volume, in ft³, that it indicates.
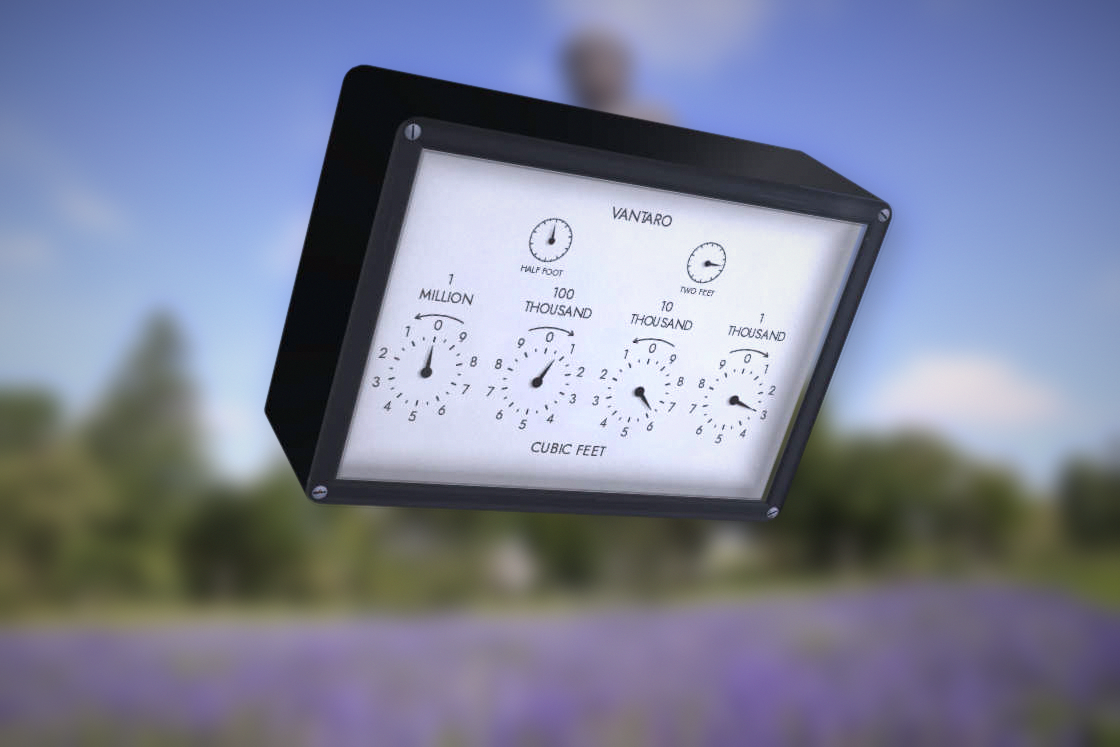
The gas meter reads 6300 ft³
